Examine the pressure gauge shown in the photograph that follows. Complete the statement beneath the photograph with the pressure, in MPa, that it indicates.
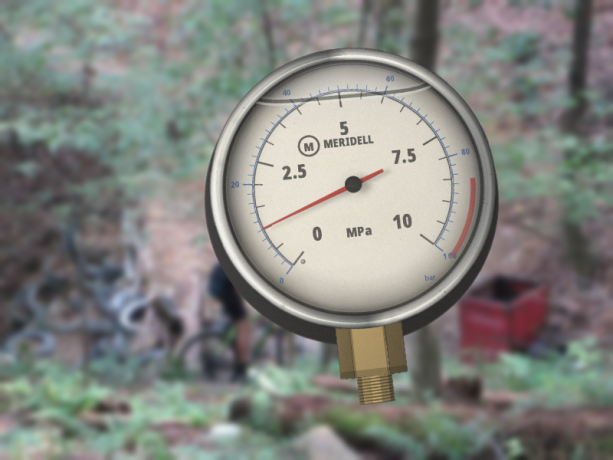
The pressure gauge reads 1 MPa
